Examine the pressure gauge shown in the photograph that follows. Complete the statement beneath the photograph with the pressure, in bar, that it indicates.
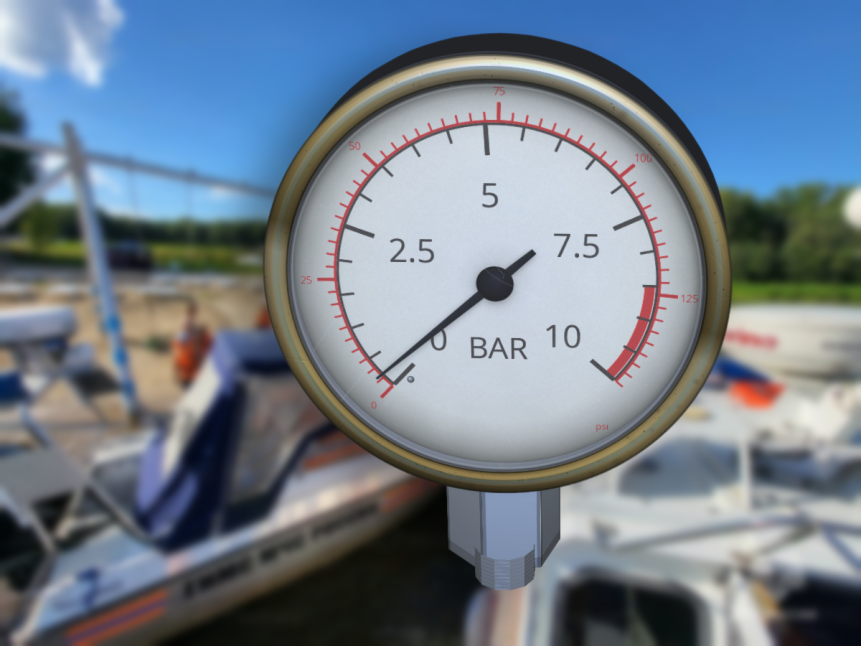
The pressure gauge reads 0.25 bar
